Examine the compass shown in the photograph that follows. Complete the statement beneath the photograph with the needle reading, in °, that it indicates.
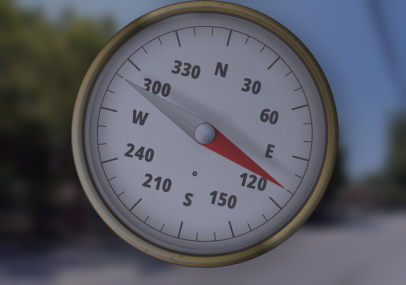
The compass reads 110 °
